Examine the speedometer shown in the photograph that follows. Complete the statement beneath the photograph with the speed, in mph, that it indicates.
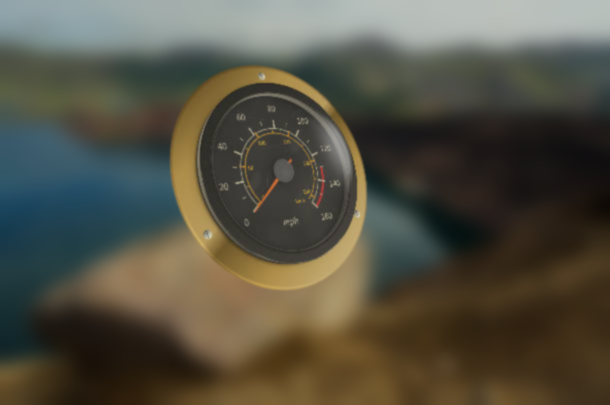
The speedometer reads 0 mph
